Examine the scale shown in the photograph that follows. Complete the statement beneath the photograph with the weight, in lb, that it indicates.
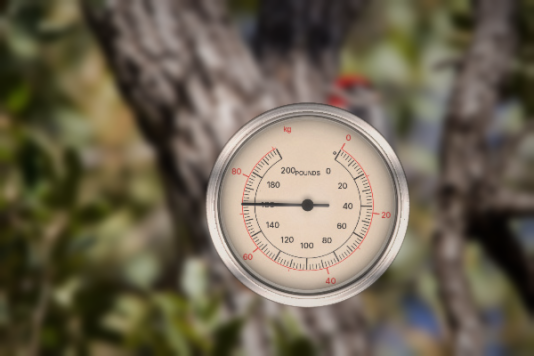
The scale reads 160 lb
